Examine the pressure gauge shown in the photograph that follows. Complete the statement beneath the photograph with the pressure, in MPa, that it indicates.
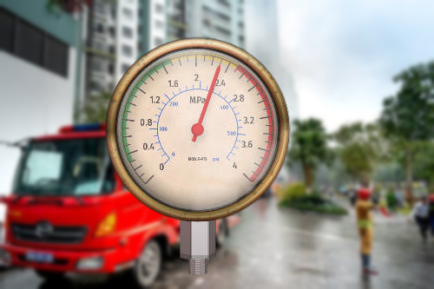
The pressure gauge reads 2.3 MPa
